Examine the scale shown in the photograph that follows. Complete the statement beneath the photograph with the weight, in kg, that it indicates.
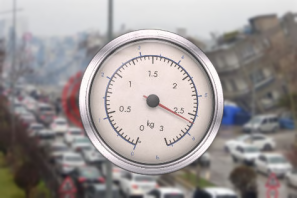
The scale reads 2.6 kg
